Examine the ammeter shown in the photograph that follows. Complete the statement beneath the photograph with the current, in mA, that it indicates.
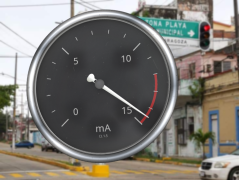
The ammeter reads 14.5 mA
